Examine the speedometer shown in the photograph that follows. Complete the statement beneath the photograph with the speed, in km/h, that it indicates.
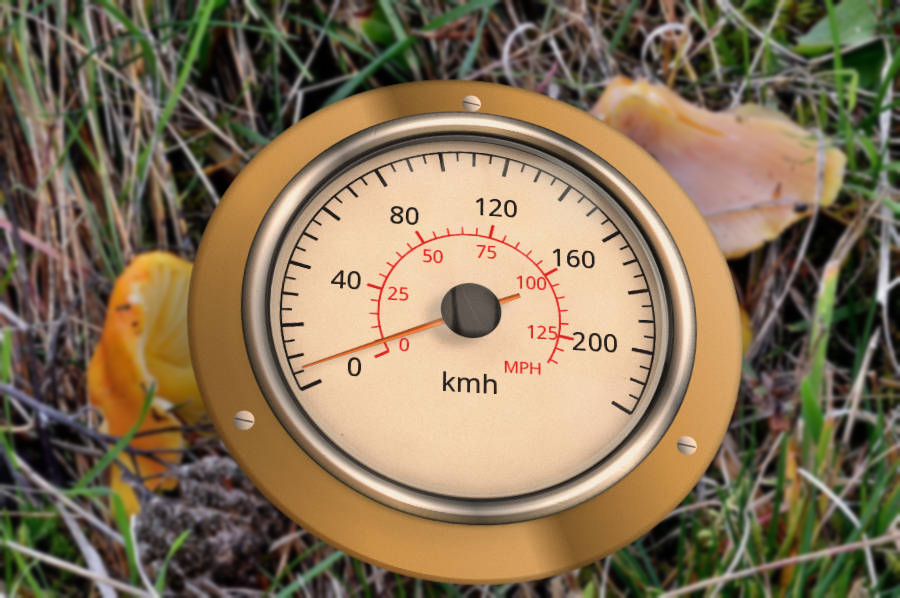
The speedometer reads 5 km/h
